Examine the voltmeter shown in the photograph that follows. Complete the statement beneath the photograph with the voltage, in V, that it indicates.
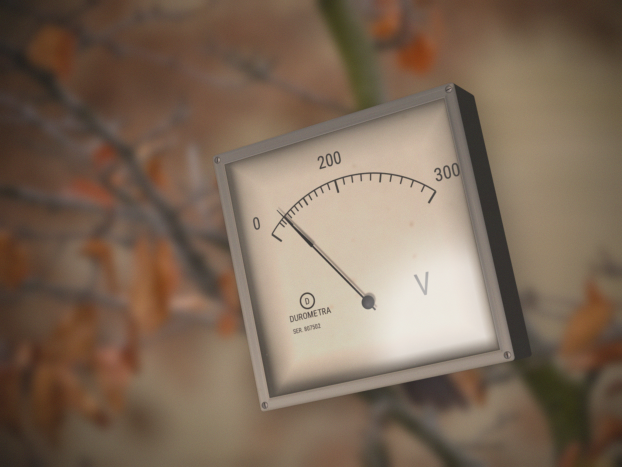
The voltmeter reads 100 V
